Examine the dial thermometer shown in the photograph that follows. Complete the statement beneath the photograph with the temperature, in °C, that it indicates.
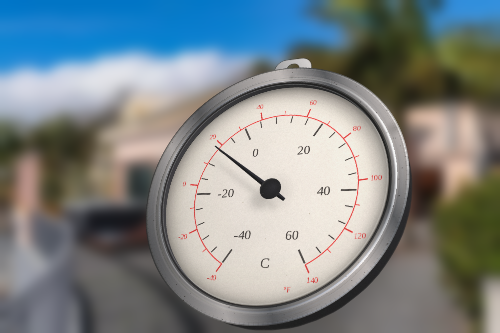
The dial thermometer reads -8 °C
